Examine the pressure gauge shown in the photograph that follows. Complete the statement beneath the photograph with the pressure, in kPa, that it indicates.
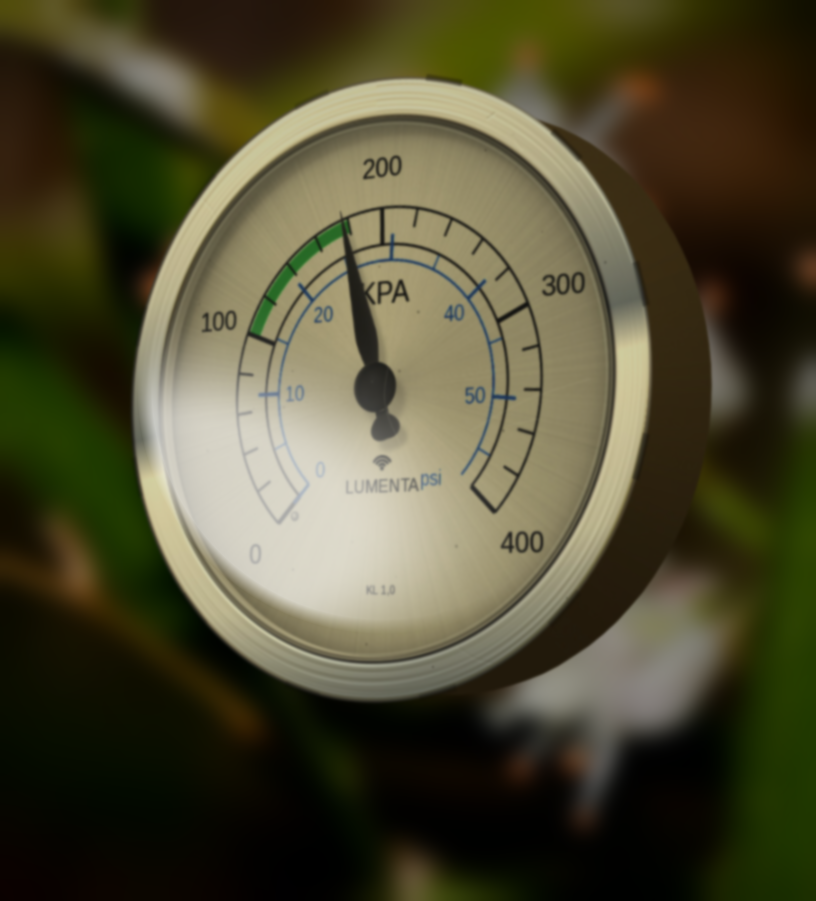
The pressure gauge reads 180 kPa
